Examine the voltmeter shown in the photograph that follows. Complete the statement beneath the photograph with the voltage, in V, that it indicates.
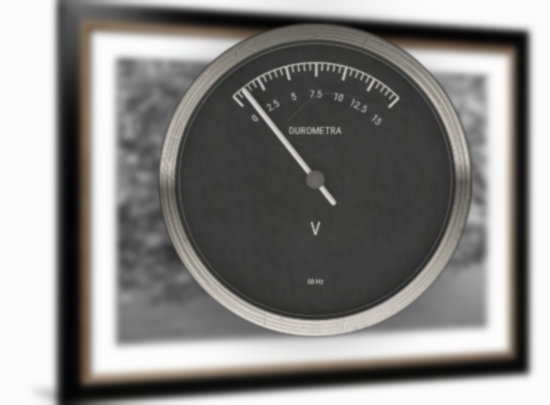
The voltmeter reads 1 V
